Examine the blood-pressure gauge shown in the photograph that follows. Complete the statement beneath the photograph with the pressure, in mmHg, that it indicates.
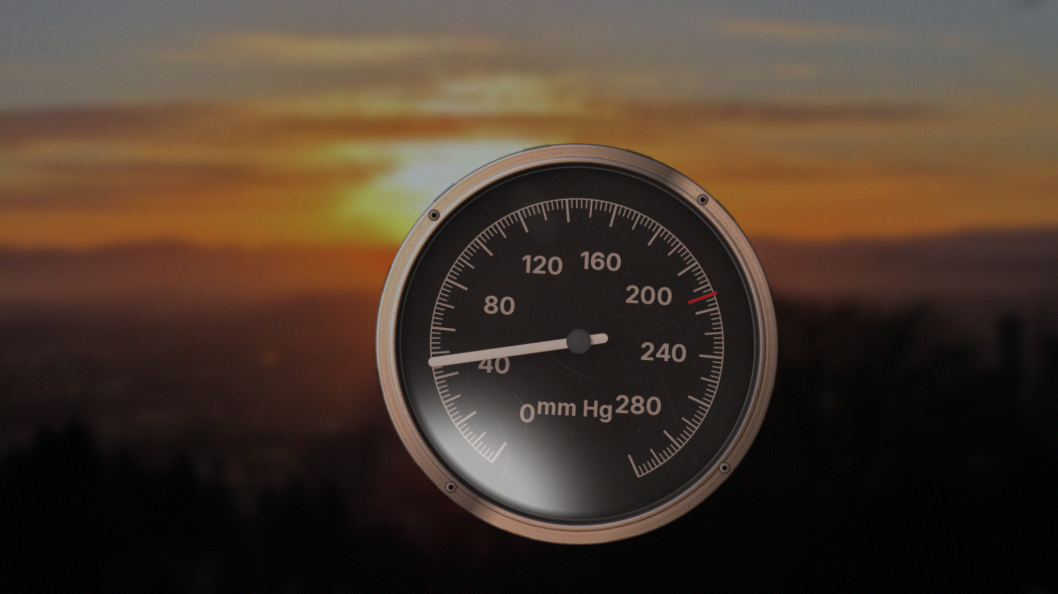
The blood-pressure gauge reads 46 mmHg
